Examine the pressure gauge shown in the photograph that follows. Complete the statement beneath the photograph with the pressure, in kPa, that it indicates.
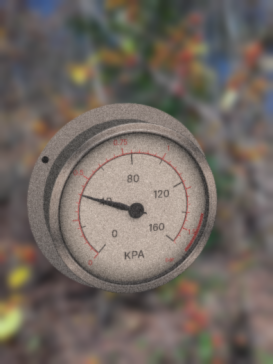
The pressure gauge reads 40 kPa
